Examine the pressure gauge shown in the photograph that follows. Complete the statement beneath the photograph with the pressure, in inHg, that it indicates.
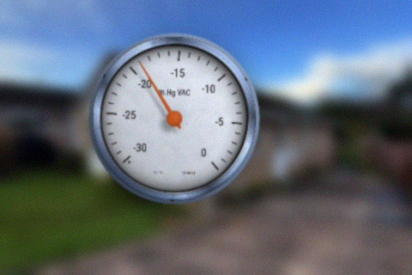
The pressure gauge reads -19 inHg
